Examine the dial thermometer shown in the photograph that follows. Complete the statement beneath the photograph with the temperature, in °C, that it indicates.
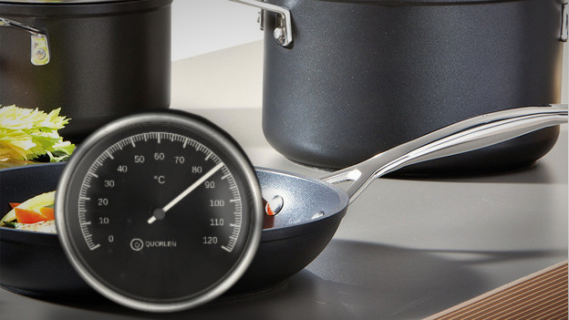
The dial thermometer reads 85 °C
